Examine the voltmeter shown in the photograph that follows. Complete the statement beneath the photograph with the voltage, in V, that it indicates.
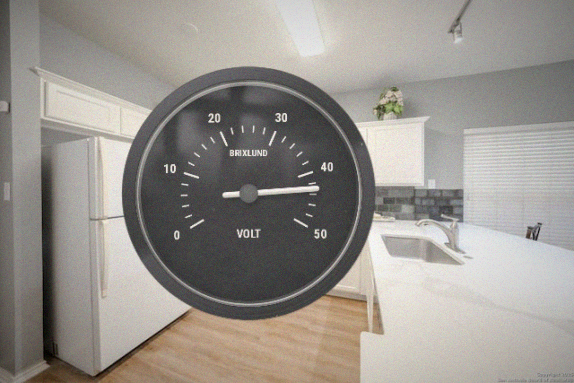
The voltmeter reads 43 V
